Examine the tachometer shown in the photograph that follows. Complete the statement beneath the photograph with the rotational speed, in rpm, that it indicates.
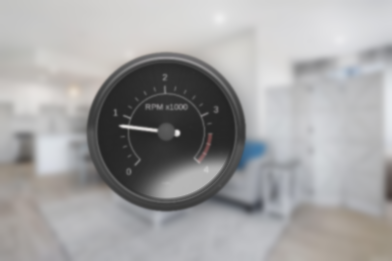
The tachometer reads 800 rpm
